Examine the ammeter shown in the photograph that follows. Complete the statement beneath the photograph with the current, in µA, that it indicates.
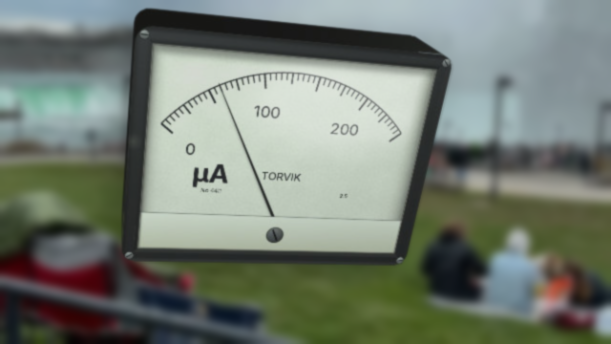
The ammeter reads 60 µA
